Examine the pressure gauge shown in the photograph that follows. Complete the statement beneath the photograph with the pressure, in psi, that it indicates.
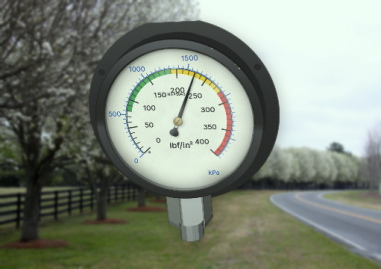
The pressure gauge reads 230 psi
